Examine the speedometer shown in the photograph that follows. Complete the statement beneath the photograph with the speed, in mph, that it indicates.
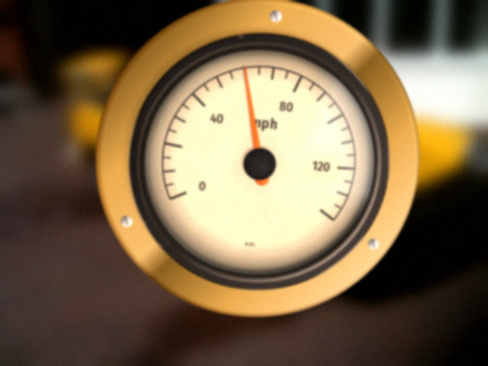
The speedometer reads 60 mph
